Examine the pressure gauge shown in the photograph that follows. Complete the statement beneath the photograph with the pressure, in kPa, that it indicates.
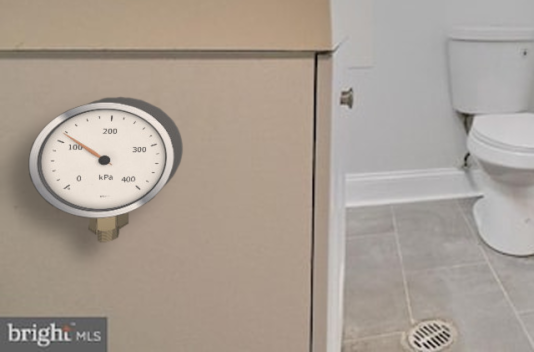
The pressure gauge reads 120 kPa
